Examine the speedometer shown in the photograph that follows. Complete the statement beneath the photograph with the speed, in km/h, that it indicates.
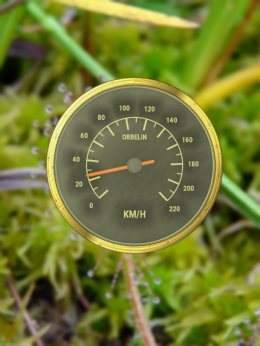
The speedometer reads 25 km/h
